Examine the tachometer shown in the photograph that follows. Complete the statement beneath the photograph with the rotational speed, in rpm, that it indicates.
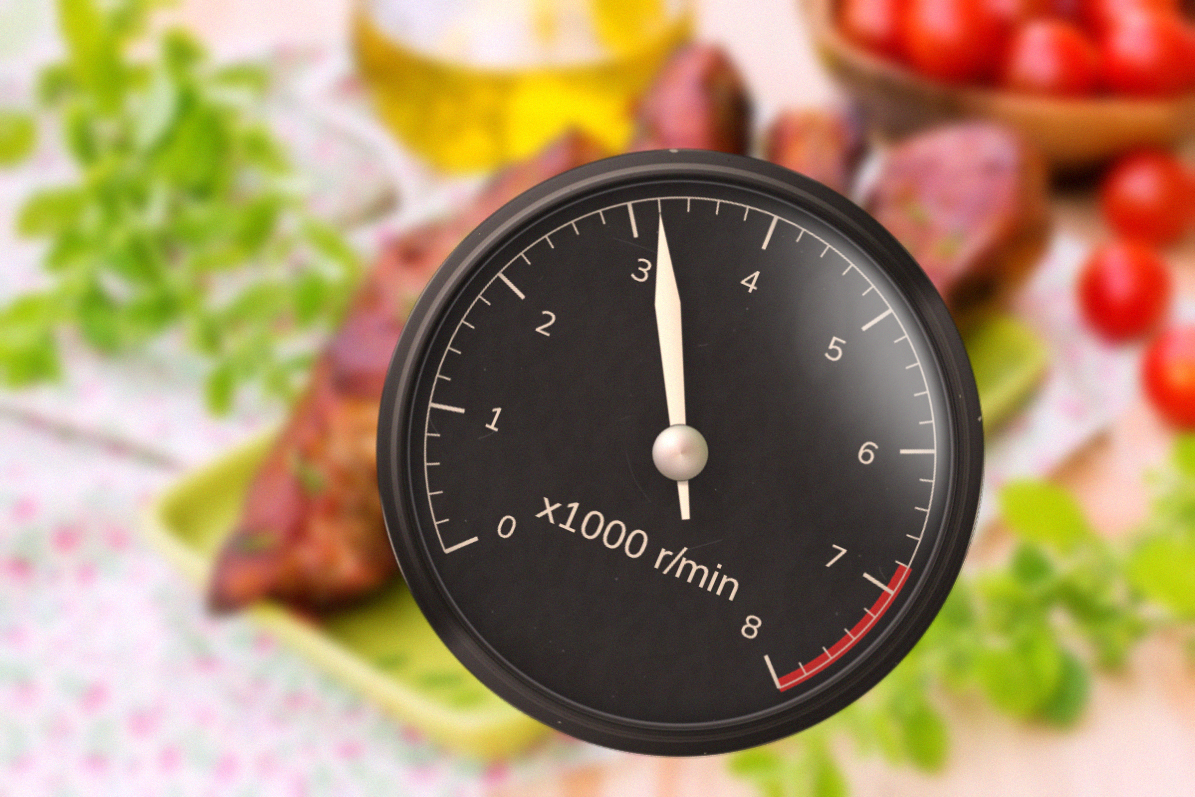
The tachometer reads 3200 rpm
